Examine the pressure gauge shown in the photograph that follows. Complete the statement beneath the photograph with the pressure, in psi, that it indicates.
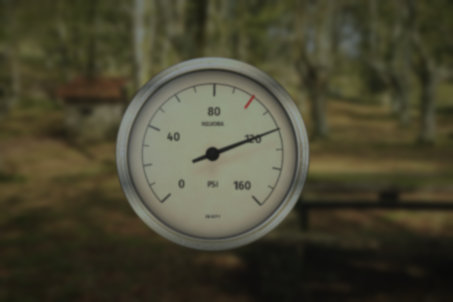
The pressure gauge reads 120 psi
